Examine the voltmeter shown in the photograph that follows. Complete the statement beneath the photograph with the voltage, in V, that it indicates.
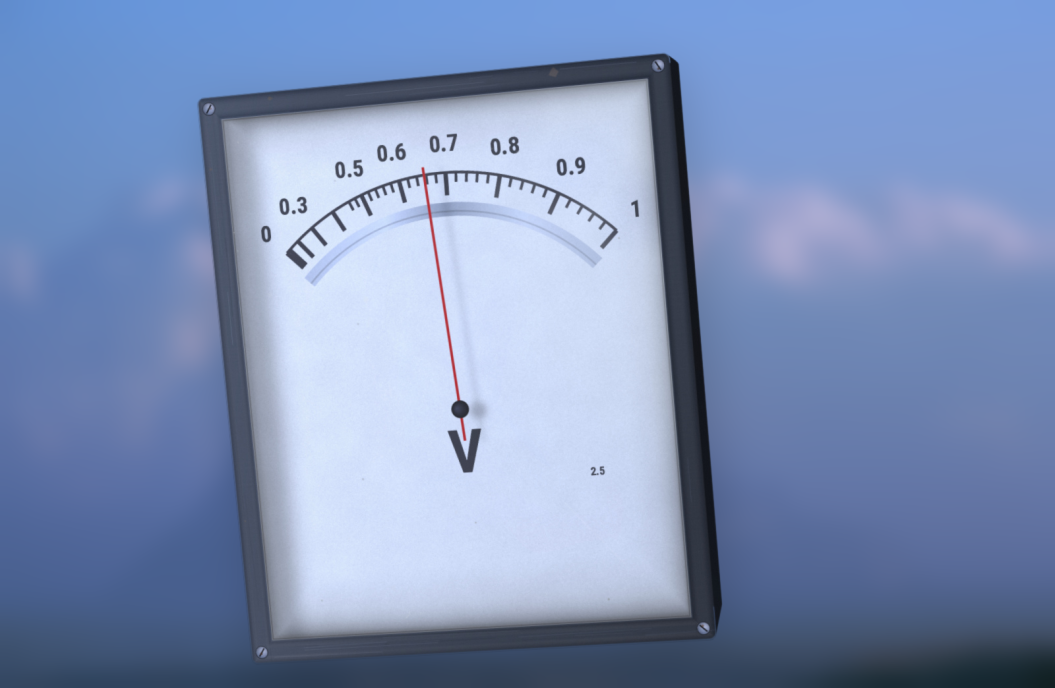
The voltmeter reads 0.66 V
